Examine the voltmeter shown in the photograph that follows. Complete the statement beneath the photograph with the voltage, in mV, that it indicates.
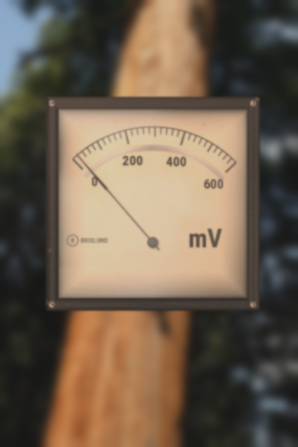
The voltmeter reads 20 mV
